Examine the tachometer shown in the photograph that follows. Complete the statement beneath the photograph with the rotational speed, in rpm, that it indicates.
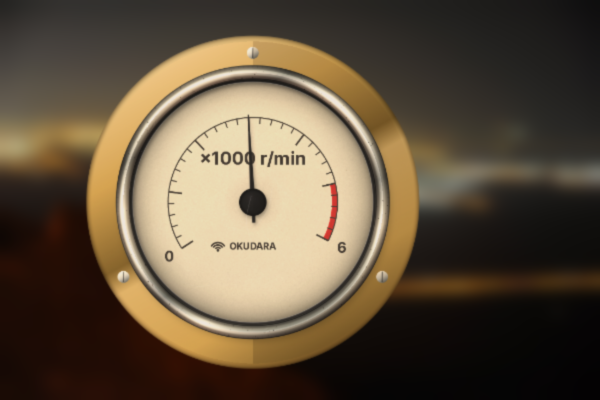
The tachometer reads 3000 rpm
